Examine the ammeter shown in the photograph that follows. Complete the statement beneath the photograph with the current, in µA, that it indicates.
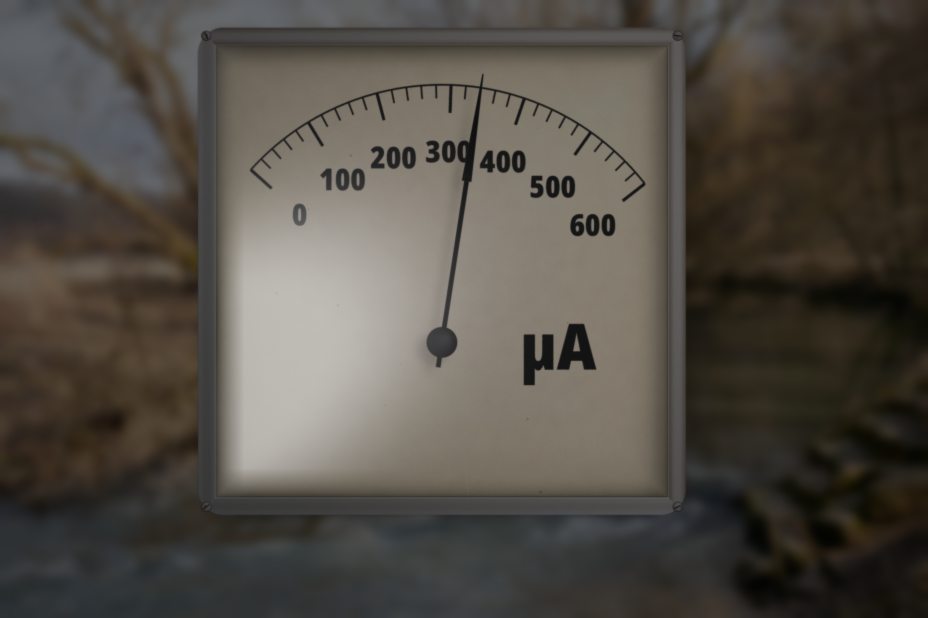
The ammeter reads 340 µA
